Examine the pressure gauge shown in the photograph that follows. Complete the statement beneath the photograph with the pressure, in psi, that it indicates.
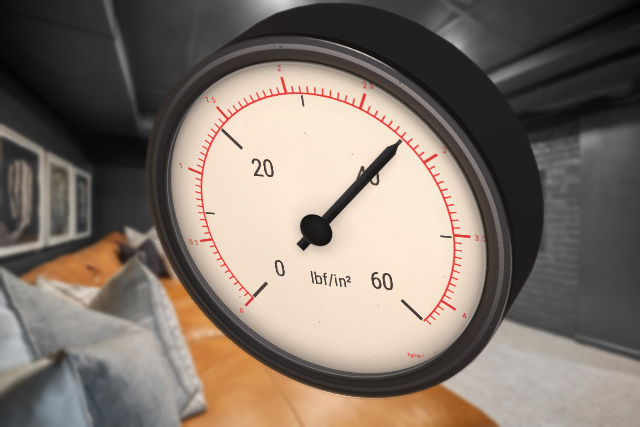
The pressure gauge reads 40 psi
